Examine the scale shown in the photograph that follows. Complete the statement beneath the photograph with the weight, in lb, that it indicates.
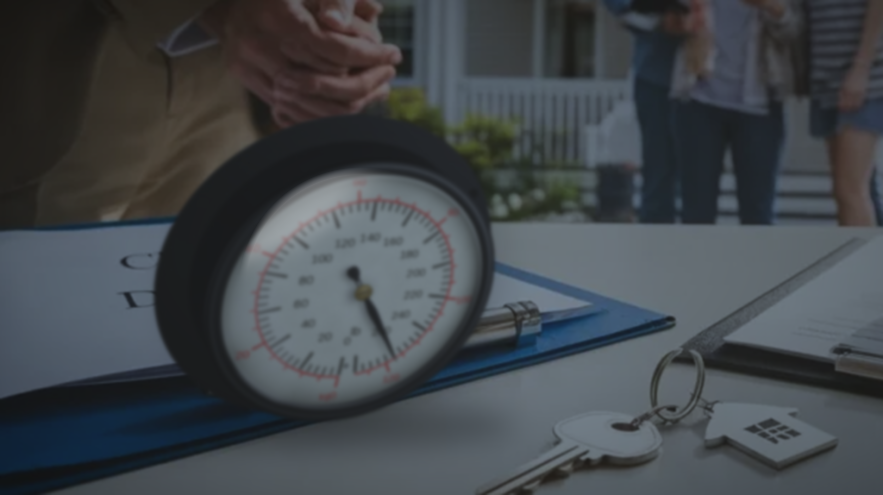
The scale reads 260 lb
